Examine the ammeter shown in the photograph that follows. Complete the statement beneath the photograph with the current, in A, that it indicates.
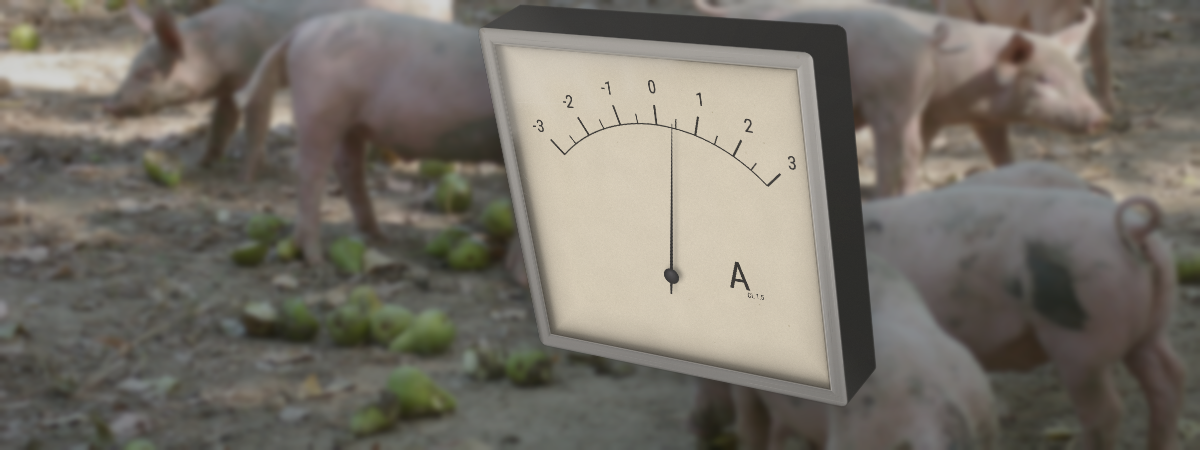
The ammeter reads 0.5 A
